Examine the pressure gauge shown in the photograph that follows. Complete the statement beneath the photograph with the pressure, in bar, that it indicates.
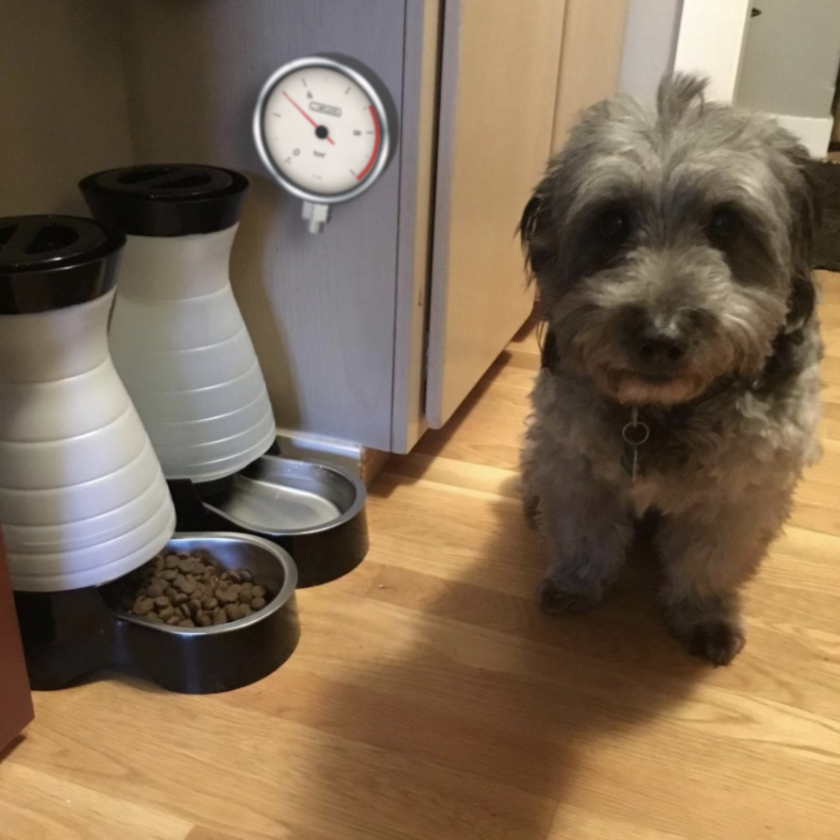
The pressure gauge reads 3 bar
